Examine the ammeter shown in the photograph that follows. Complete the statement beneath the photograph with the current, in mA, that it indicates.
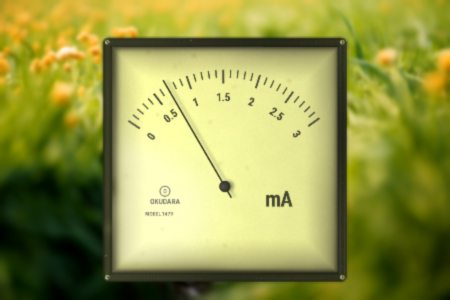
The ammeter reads 0.7 mA
